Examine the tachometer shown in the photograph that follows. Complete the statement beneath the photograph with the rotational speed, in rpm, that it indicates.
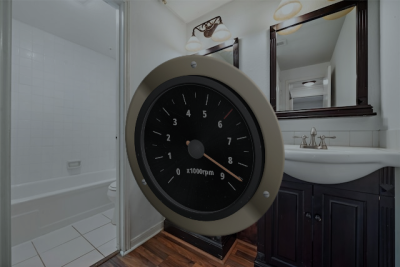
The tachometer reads 8500 rpm
